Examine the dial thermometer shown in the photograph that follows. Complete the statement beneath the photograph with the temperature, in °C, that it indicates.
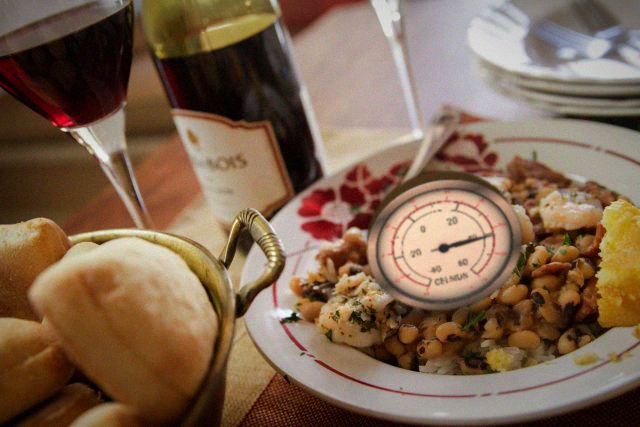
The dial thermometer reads 40 °C
